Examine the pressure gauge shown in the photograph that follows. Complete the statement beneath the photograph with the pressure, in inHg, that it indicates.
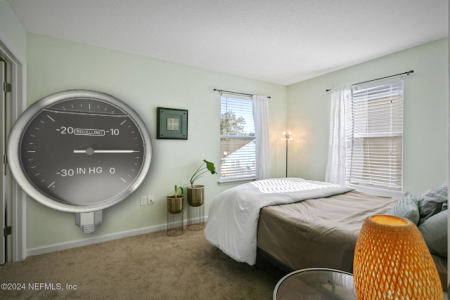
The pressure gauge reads -5 inHg
